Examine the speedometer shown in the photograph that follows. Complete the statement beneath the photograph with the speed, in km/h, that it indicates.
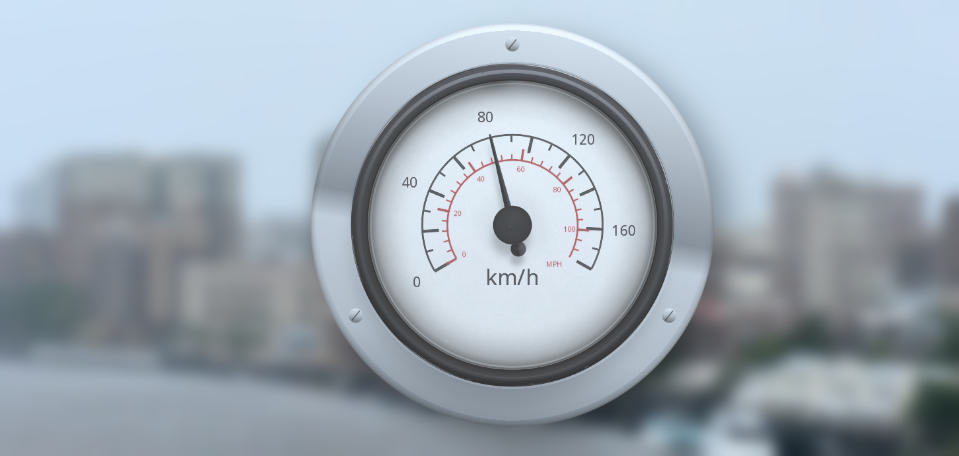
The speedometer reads 80 km/h
